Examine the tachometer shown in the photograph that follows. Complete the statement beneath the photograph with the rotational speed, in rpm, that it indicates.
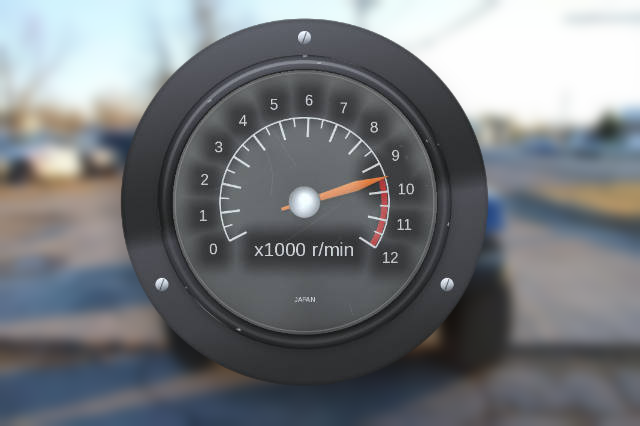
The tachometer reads 9500 rpm
